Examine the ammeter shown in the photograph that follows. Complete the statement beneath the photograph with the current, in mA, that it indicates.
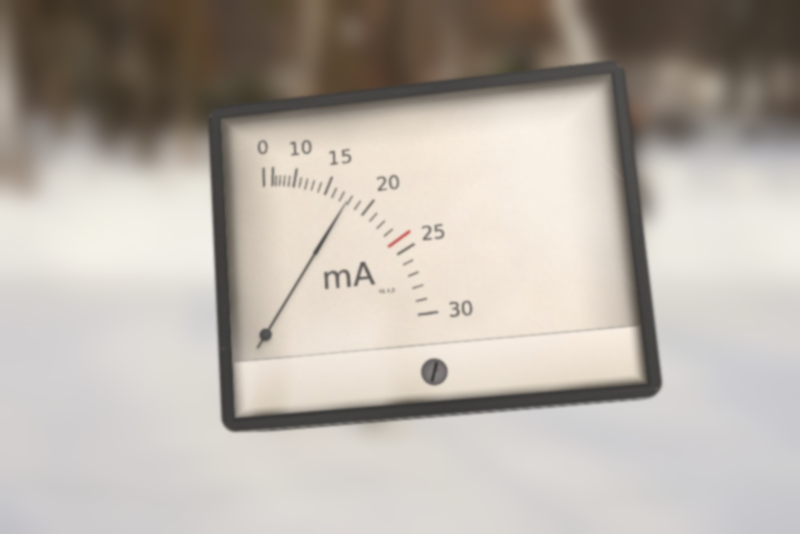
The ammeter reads 18 mA
